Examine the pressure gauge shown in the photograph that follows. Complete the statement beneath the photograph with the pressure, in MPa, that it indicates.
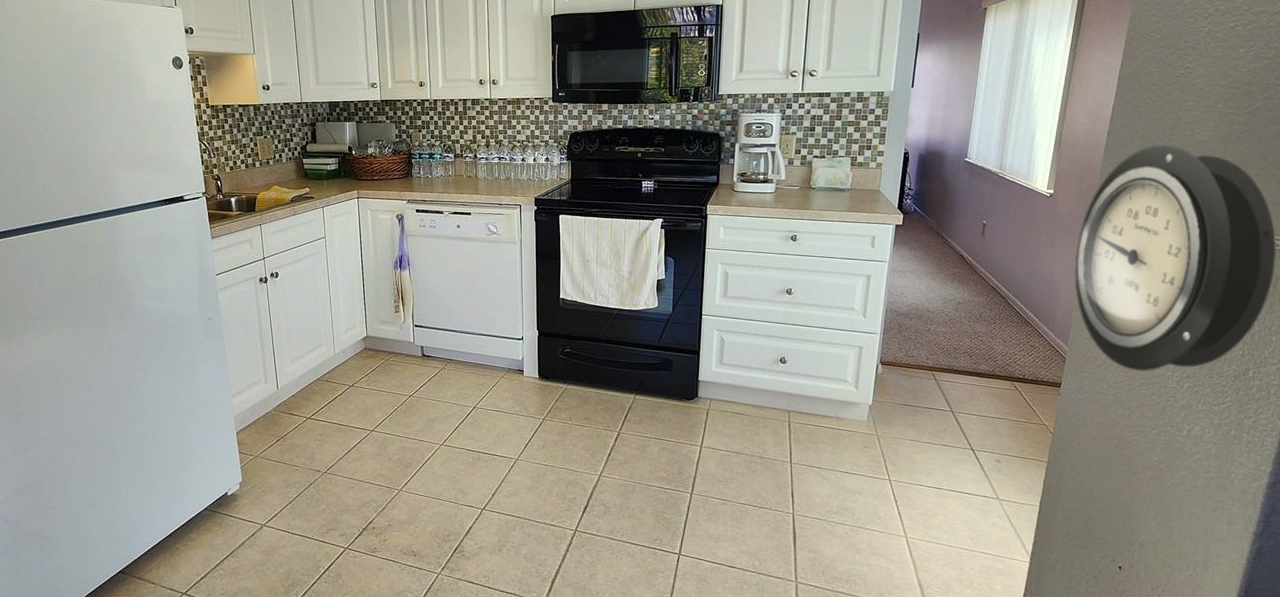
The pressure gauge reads 0.3 MPa
